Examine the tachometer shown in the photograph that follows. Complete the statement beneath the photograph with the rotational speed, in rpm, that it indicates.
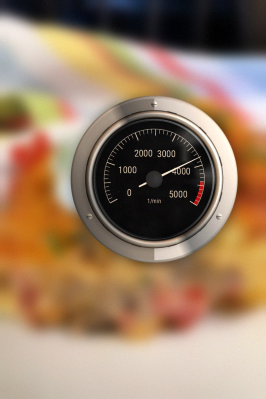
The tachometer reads 3800 rpm
